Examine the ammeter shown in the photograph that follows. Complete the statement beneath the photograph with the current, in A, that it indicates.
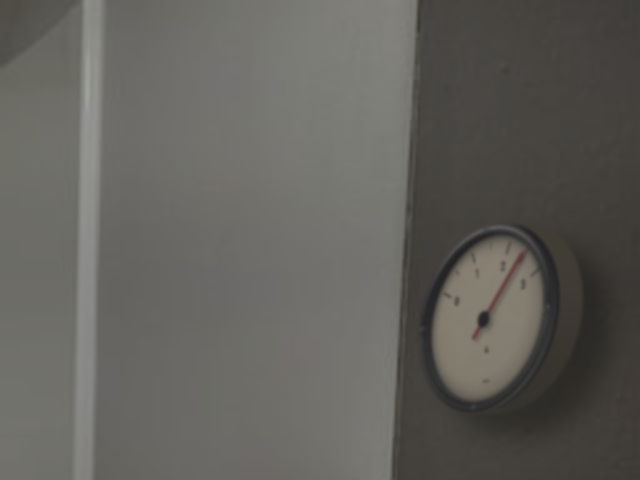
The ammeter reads 2.5 A
